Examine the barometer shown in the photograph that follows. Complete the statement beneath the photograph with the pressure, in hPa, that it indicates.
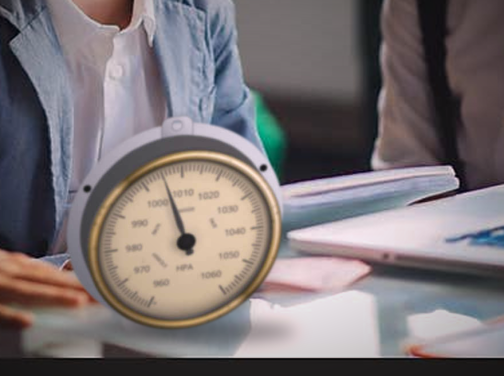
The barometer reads 1005 hPa
